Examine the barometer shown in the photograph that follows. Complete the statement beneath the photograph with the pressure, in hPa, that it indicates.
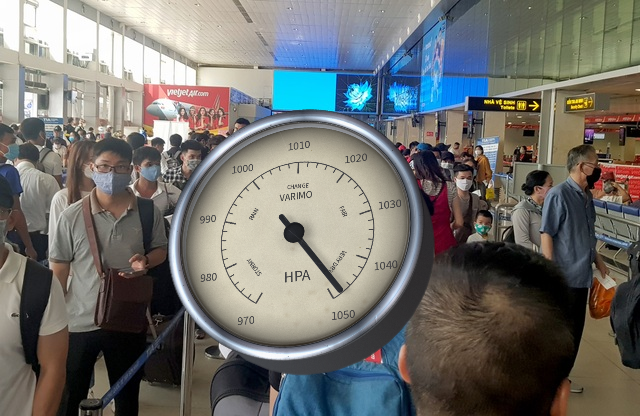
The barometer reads 1048 hPa
